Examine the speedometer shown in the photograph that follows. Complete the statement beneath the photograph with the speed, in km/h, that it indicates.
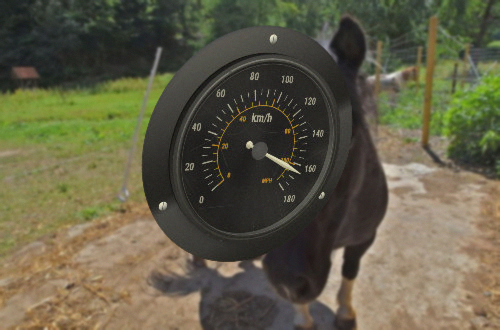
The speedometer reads 165 km/h
